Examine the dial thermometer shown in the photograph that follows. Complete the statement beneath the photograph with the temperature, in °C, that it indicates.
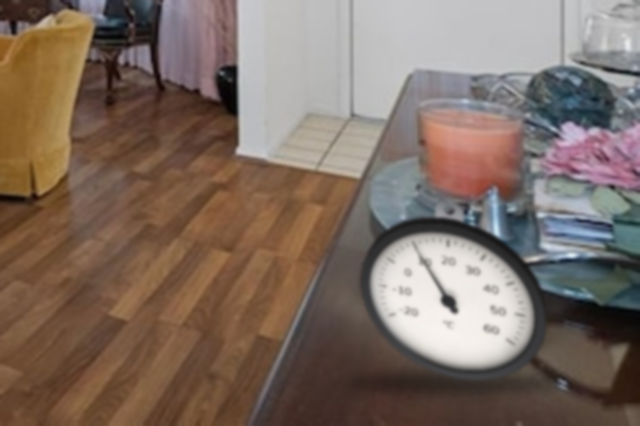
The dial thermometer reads 10 °C
